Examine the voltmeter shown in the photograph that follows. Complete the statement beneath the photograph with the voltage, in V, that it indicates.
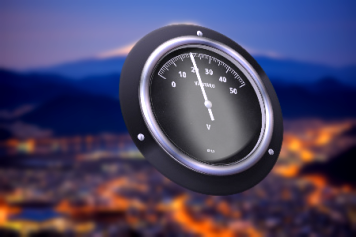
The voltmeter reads 20 V
